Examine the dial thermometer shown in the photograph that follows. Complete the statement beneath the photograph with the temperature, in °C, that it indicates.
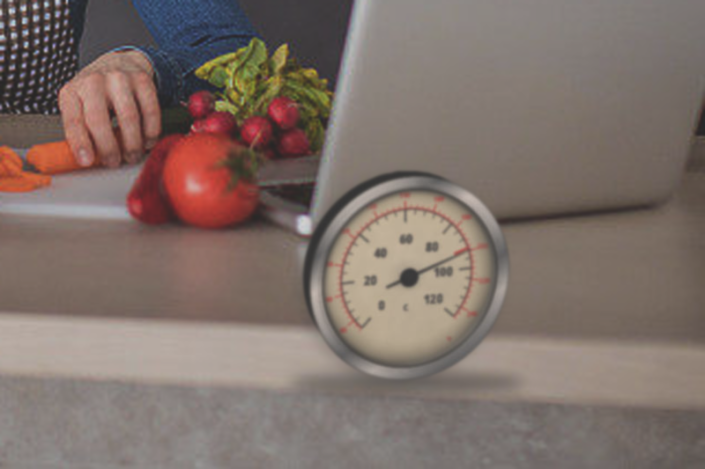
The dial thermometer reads 92 °C
